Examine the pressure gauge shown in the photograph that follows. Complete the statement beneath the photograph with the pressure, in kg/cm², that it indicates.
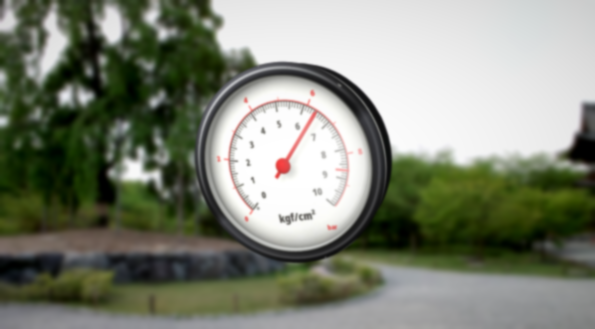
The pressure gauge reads 6.5 kg/cm²
